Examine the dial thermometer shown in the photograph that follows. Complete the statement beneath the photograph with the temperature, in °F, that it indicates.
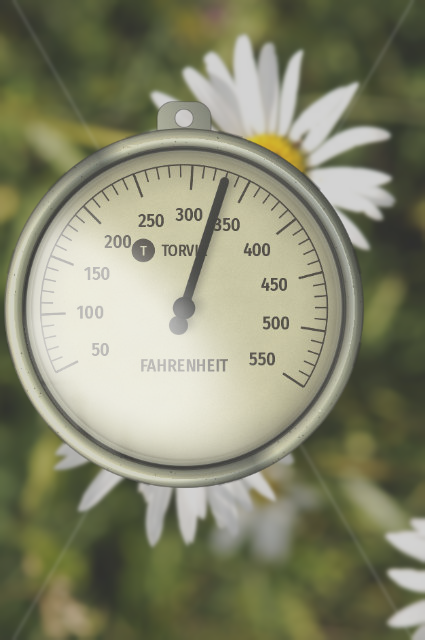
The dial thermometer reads 330 °F
